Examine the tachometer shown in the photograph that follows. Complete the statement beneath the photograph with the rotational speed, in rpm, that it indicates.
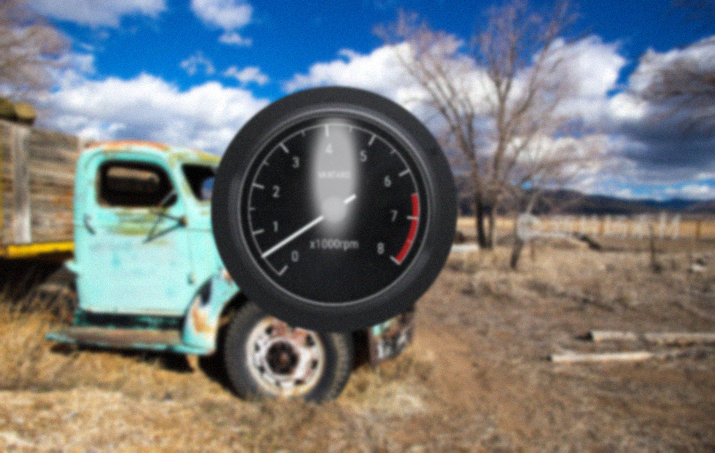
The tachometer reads 500 rpm
